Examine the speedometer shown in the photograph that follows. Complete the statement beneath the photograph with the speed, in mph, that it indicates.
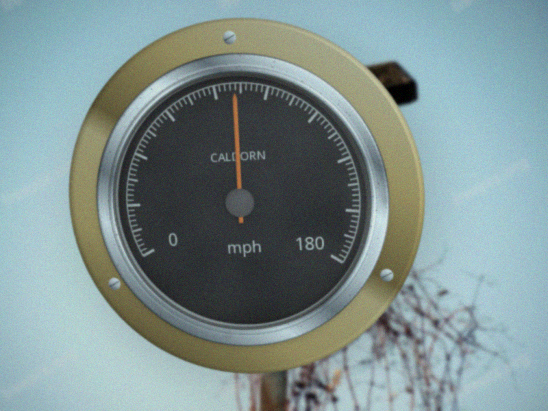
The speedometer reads 88 mph
